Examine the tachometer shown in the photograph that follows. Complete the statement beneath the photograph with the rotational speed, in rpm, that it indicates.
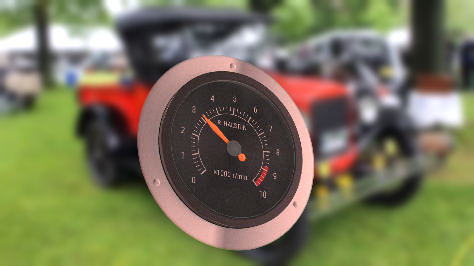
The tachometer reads 3000 rpm
